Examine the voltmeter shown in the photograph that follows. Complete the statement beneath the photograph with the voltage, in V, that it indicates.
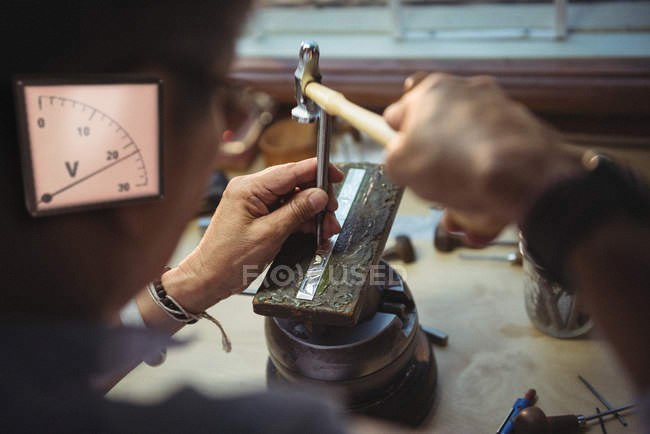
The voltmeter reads 22 V
